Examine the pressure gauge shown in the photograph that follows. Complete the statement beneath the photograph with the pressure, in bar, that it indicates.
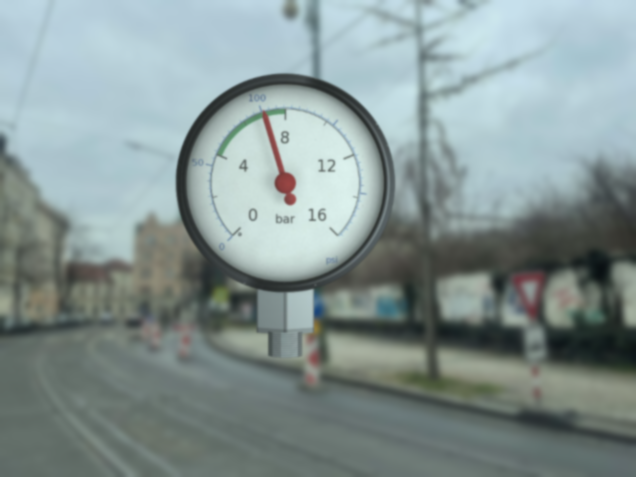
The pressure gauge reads 7 bar
